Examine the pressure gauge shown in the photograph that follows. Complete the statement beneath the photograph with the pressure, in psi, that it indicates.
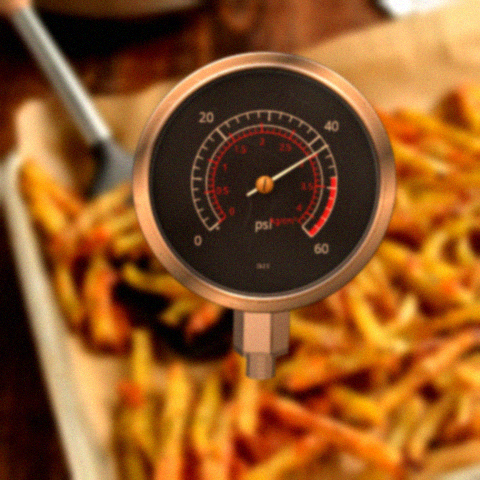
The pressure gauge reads 42 psi
